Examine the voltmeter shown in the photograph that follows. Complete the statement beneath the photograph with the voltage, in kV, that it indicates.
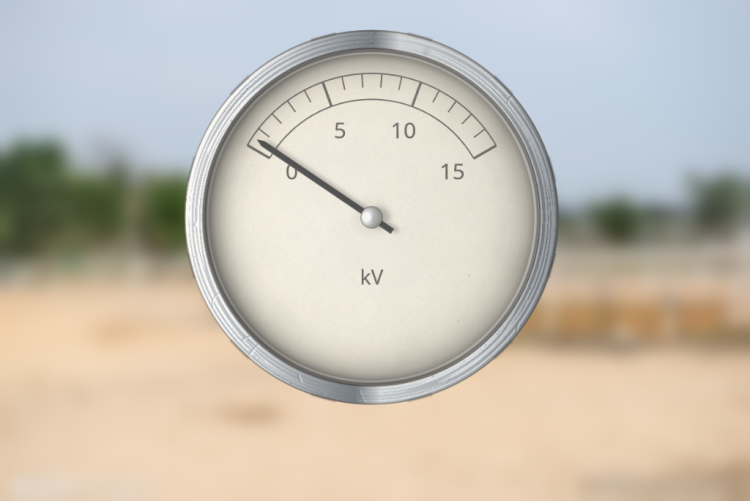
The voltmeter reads 0.5 kV
